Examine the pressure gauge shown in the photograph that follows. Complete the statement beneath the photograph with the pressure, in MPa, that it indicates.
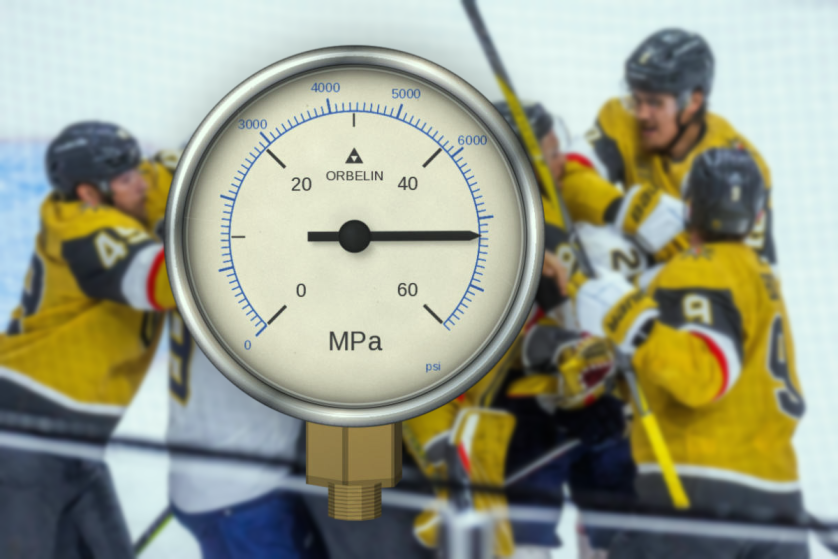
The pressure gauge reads 50 MPa
